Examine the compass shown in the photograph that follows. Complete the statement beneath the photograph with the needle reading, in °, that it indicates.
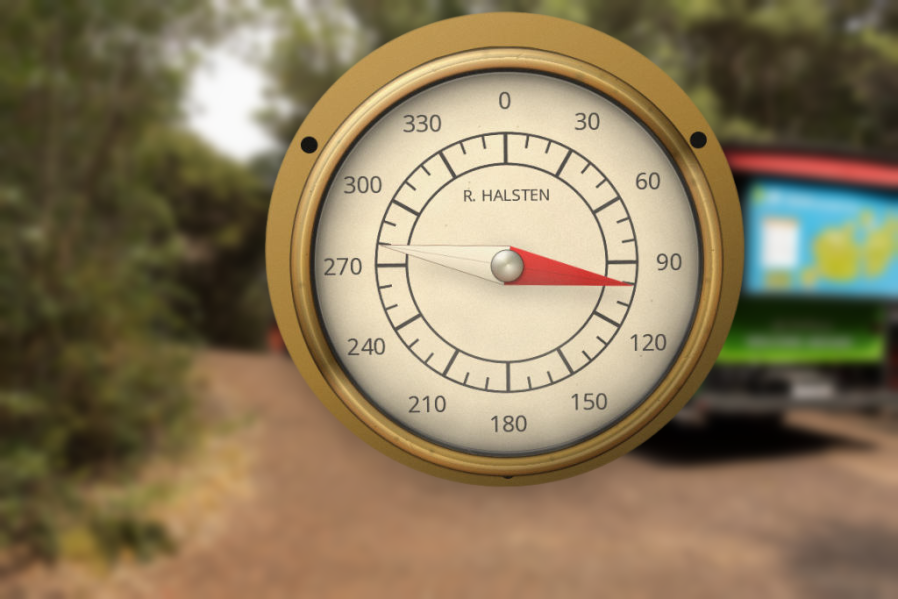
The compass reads 100 °
